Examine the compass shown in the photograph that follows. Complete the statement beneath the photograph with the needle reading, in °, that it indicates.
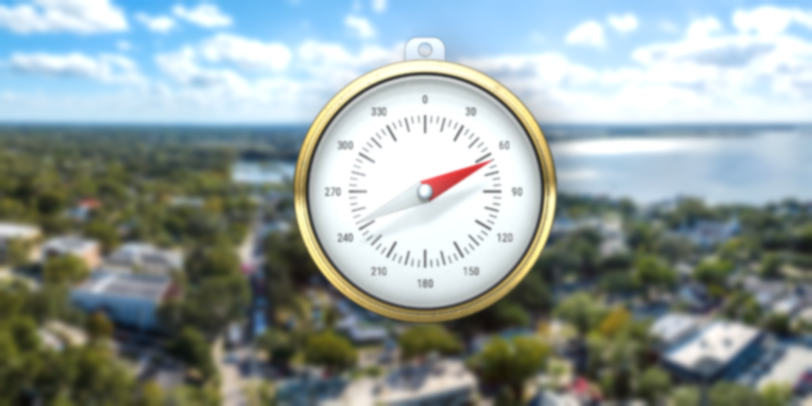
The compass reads 65 °
